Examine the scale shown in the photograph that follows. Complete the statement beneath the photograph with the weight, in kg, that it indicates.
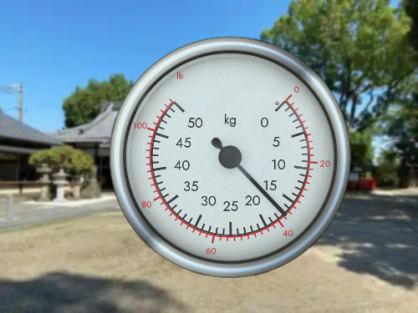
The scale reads 17 kg
